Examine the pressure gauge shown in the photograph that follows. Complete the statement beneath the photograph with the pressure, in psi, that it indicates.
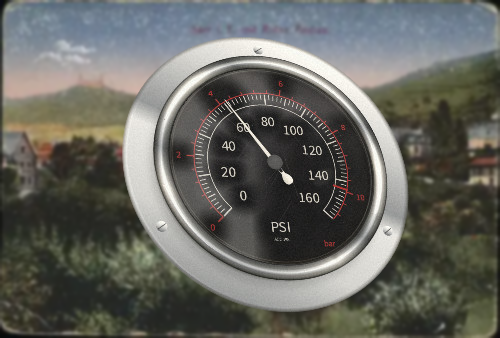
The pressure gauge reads 60 psi
